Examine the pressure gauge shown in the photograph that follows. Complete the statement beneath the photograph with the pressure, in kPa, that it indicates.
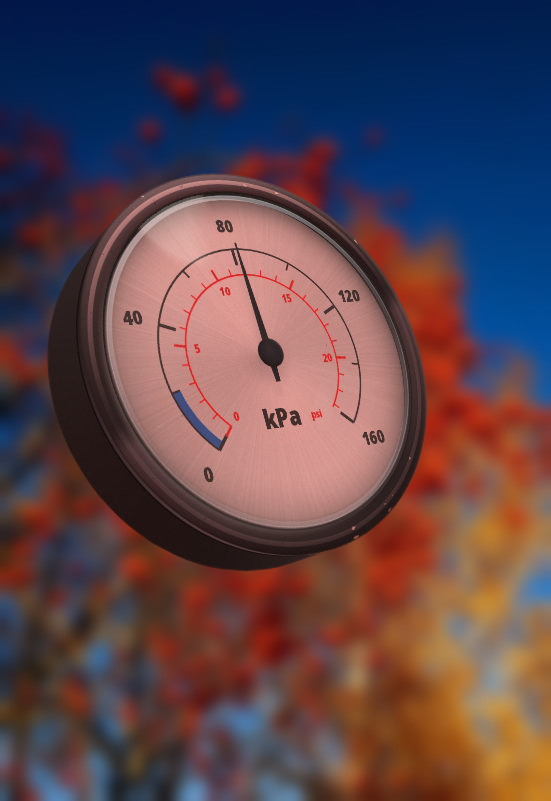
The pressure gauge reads 80 kPa
